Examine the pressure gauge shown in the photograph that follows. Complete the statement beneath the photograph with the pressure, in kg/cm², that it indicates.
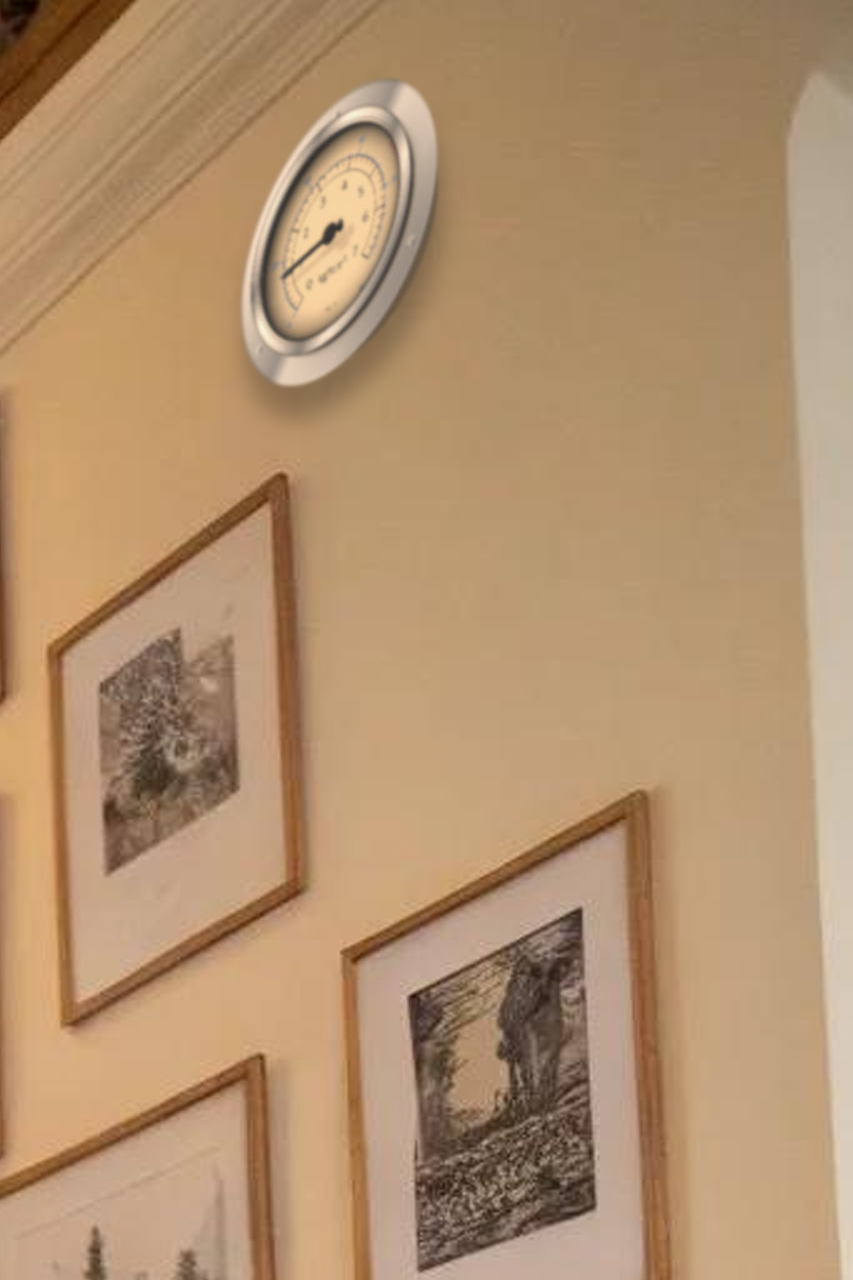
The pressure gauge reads 1 kg/cm²
